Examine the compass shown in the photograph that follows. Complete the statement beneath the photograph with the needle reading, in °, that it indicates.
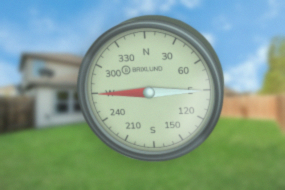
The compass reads 270 °
